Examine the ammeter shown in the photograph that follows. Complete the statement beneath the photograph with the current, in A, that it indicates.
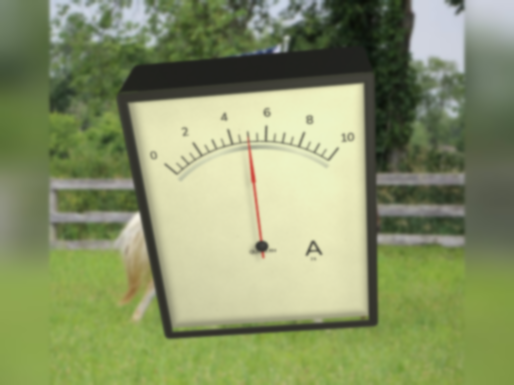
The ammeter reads 5 A
